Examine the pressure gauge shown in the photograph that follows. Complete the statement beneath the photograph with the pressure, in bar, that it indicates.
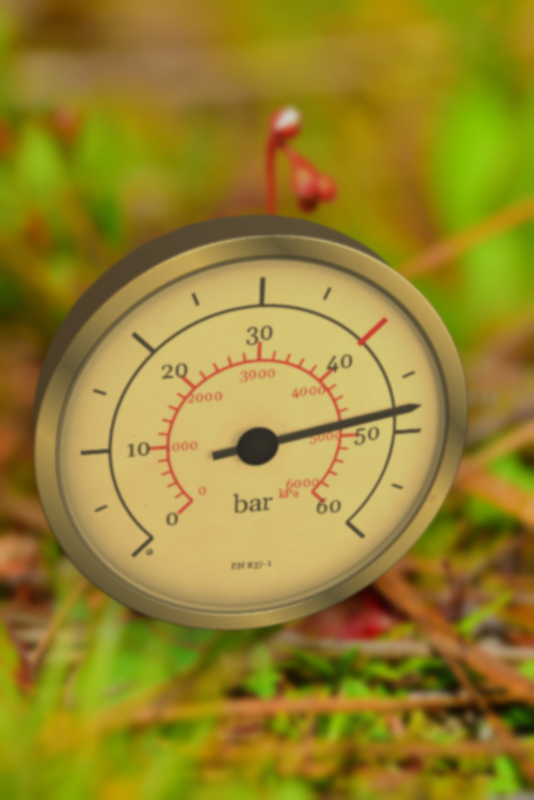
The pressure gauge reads 47.5 bar
